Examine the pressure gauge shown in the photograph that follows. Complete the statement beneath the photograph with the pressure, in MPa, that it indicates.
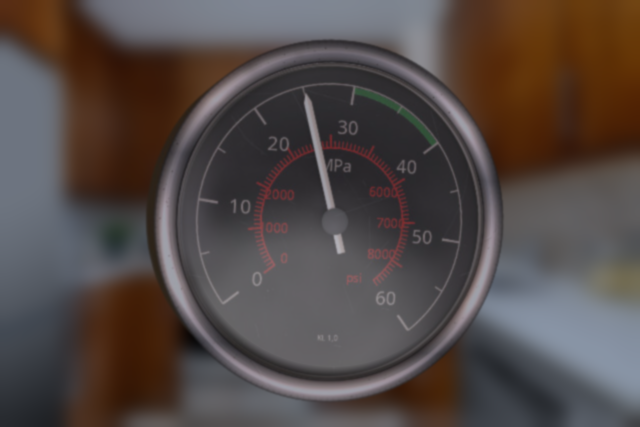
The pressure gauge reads 25 MPa
